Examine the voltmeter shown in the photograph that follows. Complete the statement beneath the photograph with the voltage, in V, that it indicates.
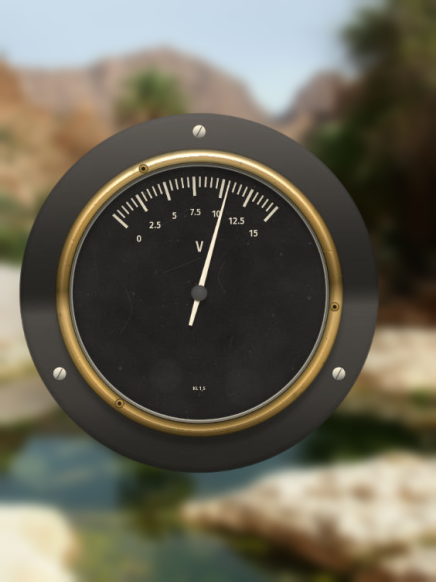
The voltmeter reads 10.5 V
